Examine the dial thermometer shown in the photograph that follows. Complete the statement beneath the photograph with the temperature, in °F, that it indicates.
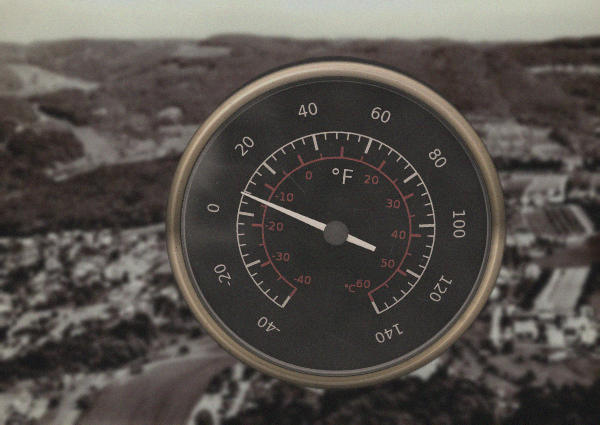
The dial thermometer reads 8 °F
